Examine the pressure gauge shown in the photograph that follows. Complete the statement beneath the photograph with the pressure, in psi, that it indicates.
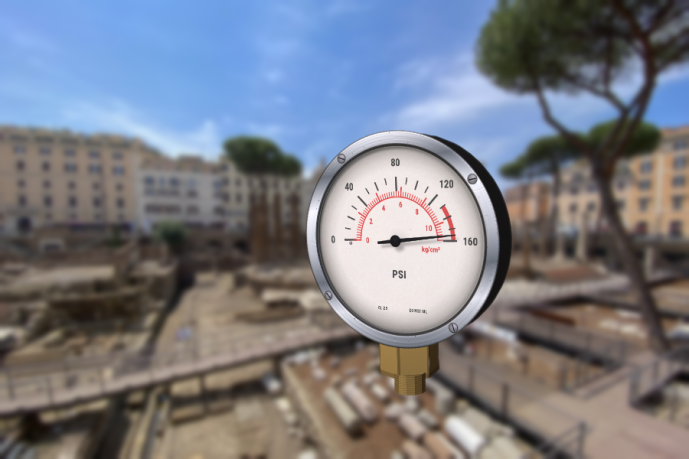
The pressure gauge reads 155 psi
